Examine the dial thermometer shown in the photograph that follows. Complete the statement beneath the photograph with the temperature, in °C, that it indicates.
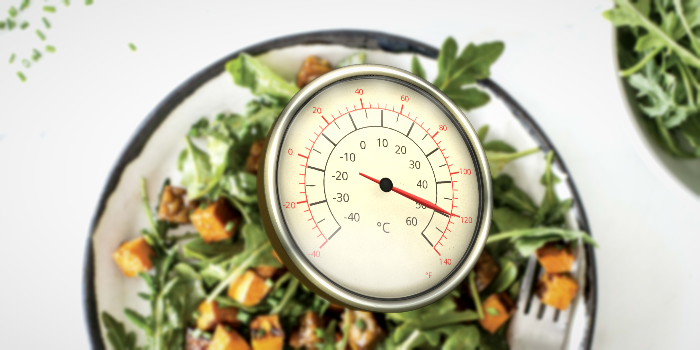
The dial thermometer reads 50 °C
